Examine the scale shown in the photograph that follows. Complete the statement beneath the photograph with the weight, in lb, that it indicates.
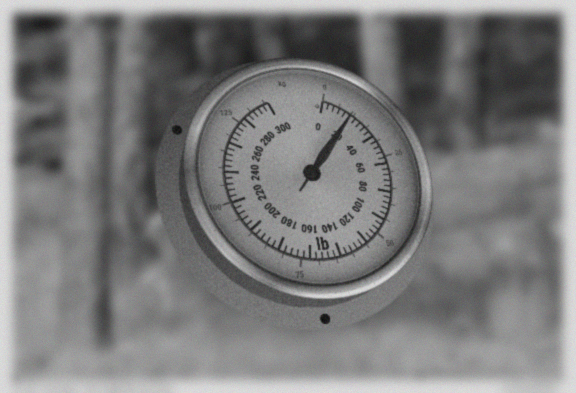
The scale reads 20 lb
